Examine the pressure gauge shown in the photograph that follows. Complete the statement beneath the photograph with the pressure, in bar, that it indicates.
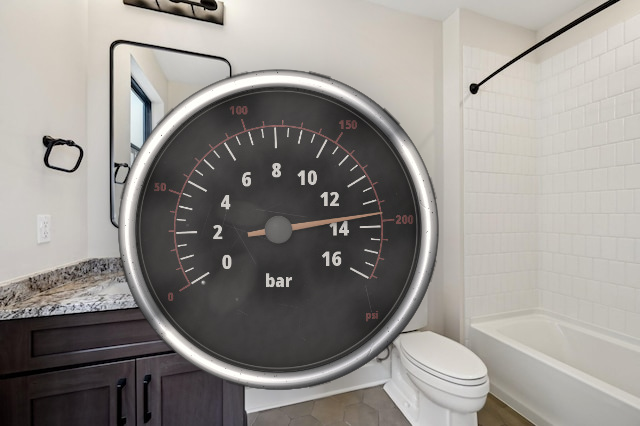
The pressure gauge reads 13.5 bar
